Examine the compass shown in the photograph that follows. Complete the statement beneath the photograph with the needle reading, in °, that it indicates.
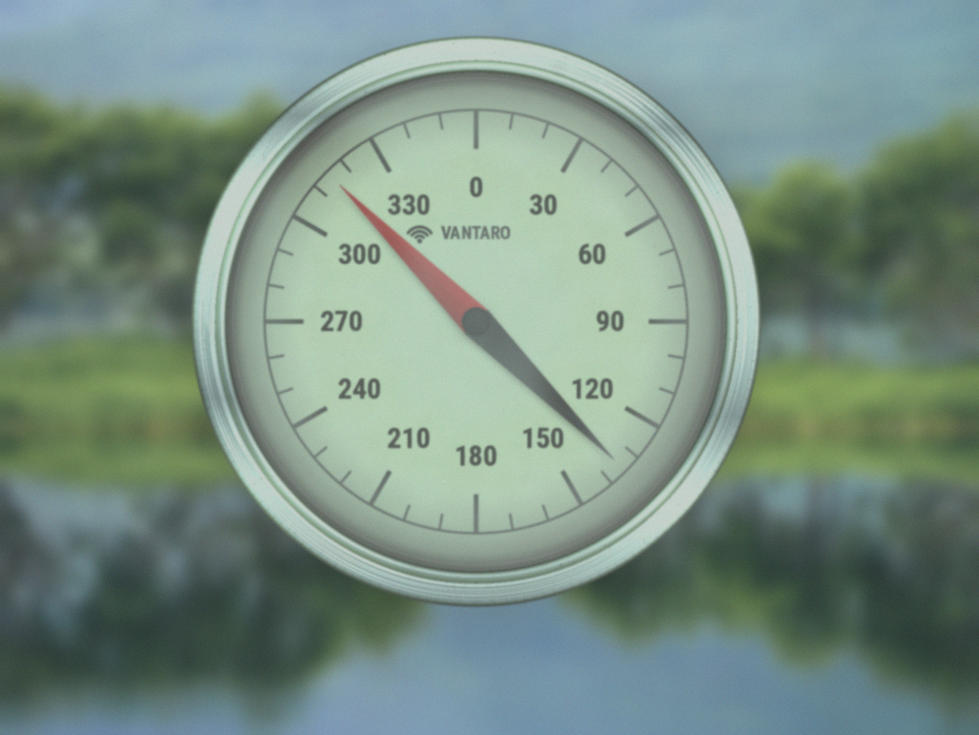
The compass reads 315 °
